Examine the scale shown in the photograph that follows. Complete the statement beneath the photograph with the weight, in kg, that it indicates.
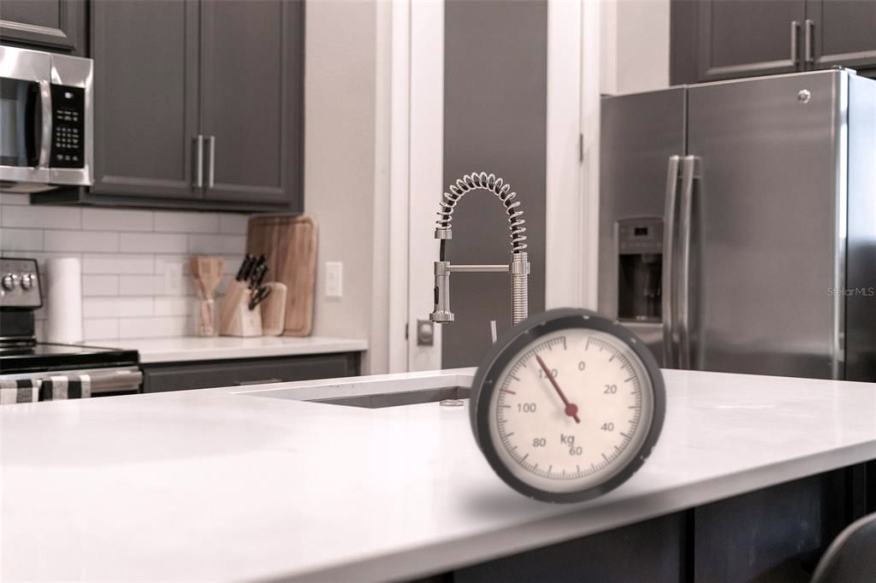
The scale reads 120 kg
